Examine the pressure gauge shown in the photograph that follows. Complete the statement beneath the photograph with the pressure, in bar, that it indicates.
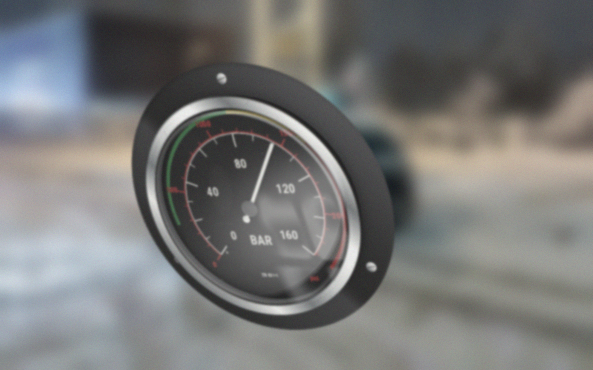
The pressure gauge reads 100 bar
